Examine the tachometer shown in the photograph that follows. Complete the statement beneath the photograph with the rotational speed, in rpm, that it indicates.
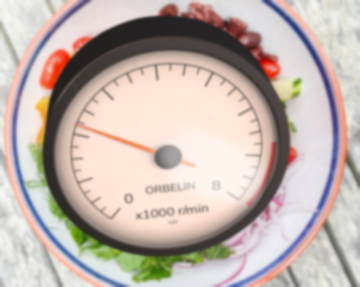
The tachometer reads 2250 rpm
